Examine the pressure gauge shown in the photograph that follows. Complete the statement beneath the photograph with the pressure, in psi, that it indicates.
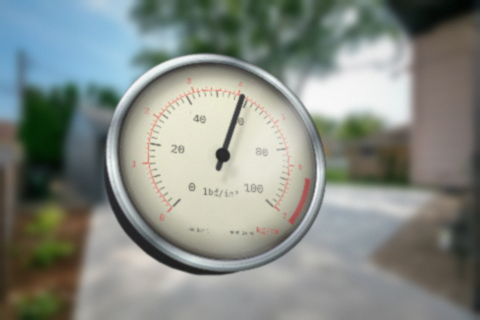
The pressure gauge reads 58 psi
